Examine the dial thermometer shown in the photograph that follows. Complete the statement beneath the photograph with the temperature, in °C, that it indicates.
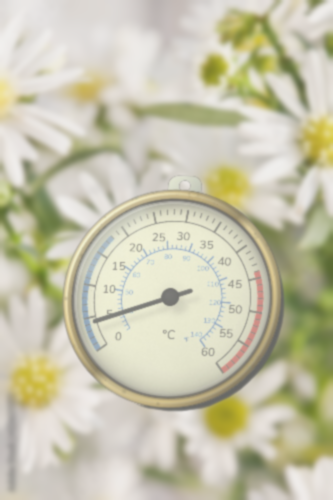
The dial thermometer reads 4 °C
